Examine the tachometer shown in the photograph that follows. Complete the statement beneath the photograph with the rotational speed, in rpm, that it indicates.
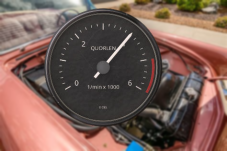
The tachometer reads 4000 rpm
